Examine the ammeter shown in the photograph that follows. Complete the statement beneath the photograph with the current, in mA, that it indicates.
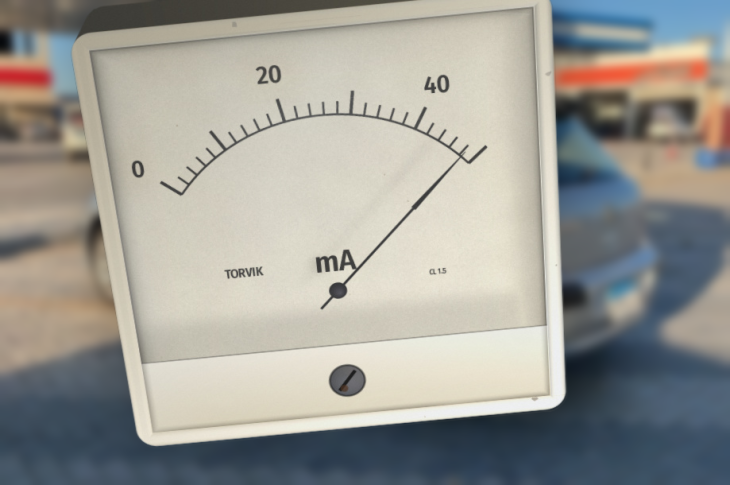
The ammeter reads 48 mA
